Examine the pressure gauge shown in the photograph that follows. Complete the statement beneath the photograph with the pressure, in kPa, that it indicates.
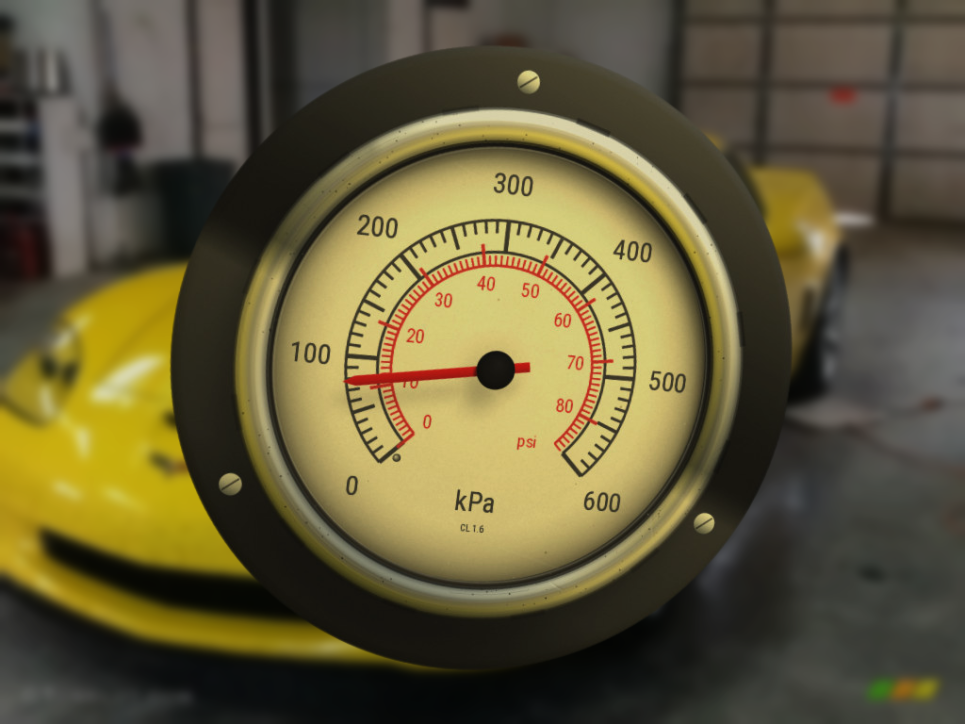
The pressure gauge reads 80 kPa
